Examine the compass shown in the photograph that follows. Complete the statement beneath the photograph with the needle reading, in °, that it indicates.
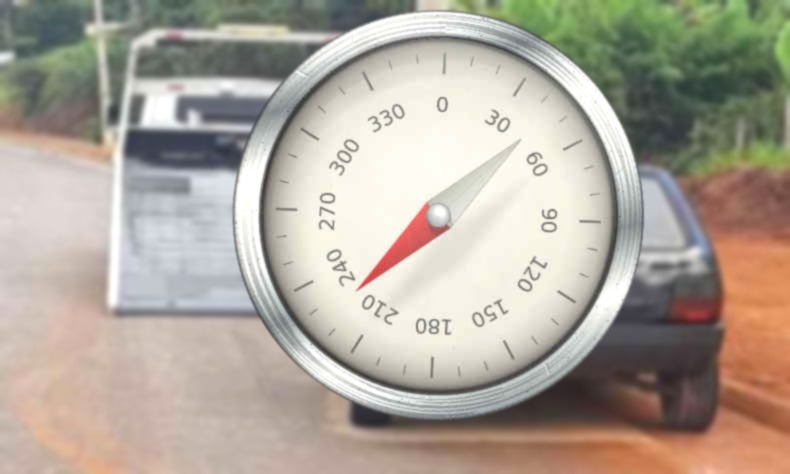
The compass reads 225 °
